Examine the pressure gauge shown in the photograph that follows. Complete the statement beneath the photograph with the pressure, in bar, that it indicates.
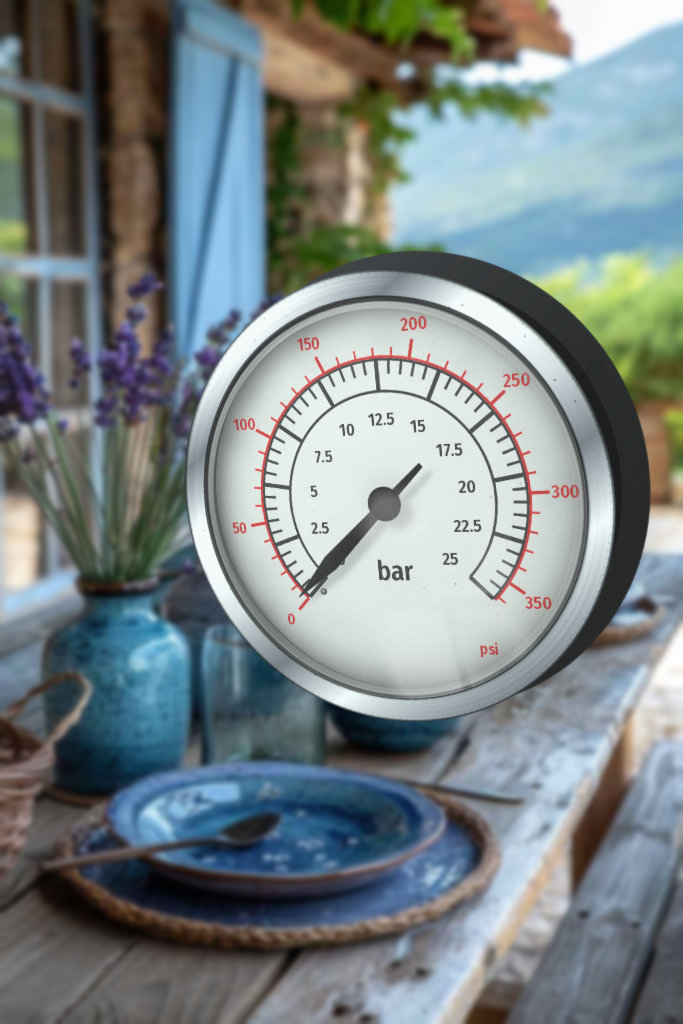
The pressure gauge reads 0.25 bar
